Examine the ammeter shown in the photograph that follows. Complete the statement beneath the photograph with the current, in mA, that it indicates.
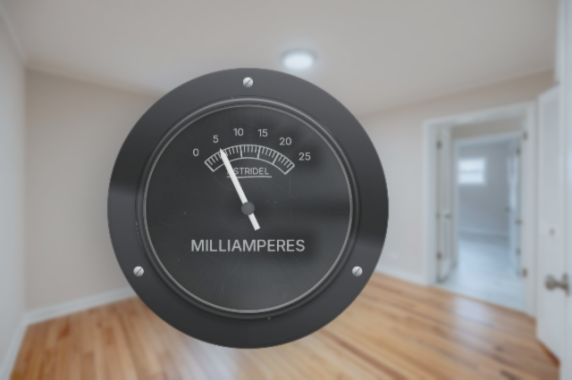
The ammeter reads 5 mA
